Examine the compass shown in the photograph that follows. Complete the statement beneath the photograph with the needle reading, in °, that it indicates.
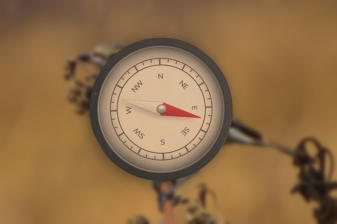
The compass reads 105 °
